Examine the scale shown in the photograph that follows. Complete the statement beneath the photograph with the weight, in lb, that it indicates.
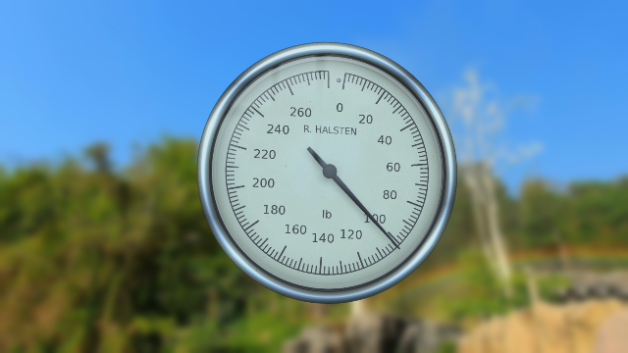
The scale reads 102 lb
